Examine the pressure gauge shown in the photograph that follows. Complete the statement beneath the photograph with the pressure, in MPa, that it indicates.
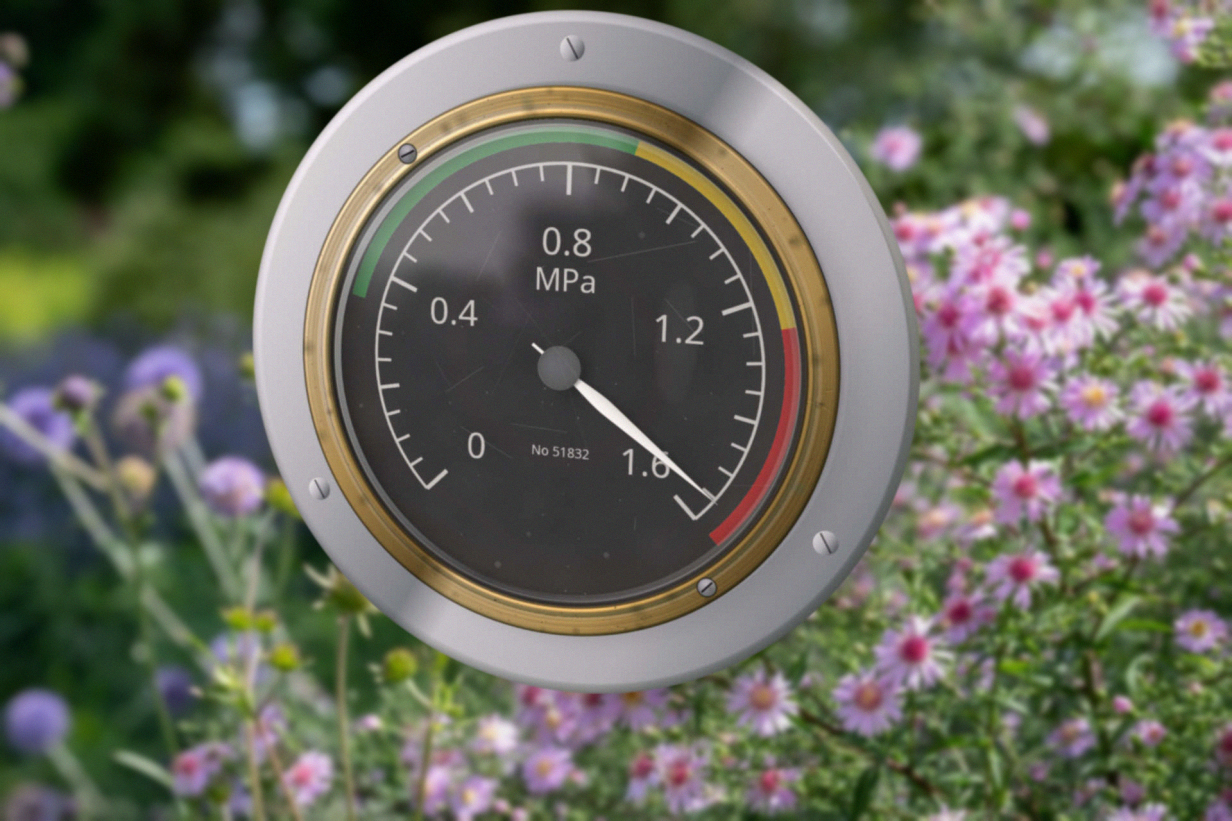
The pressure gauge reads 1.55 MPa
